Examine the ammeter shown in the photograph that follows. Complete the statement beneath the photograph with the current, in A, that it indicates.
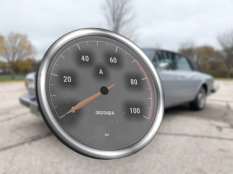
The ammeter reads 0 A
